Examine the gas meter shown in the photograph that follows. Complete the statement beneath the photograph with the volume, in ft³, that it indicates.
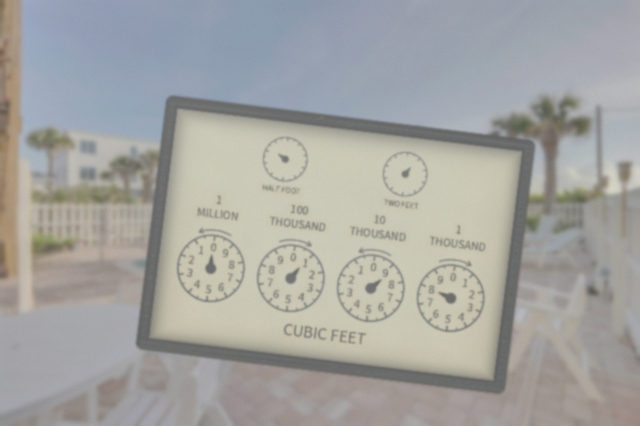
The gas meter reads 8800 ft³
